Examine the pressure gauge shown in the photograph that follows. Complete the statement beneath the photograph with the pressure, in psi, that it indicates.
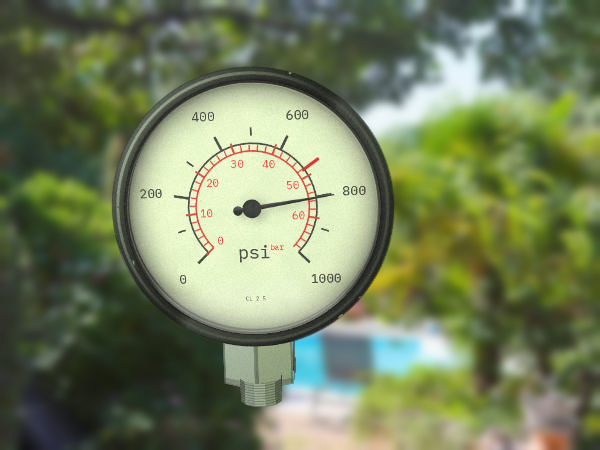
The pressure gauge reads 800 psi
